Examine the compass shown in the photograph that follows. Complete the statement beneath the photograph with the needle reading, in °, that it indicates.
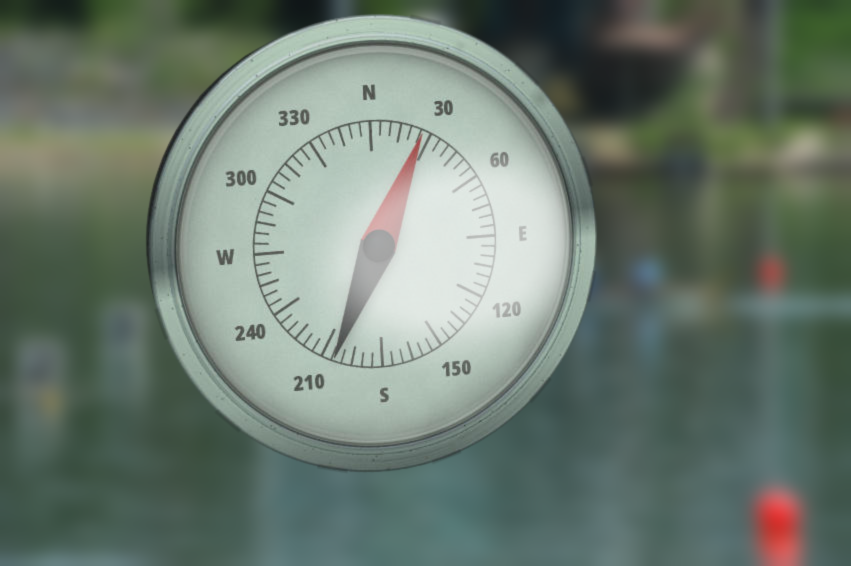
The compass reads 25 °
